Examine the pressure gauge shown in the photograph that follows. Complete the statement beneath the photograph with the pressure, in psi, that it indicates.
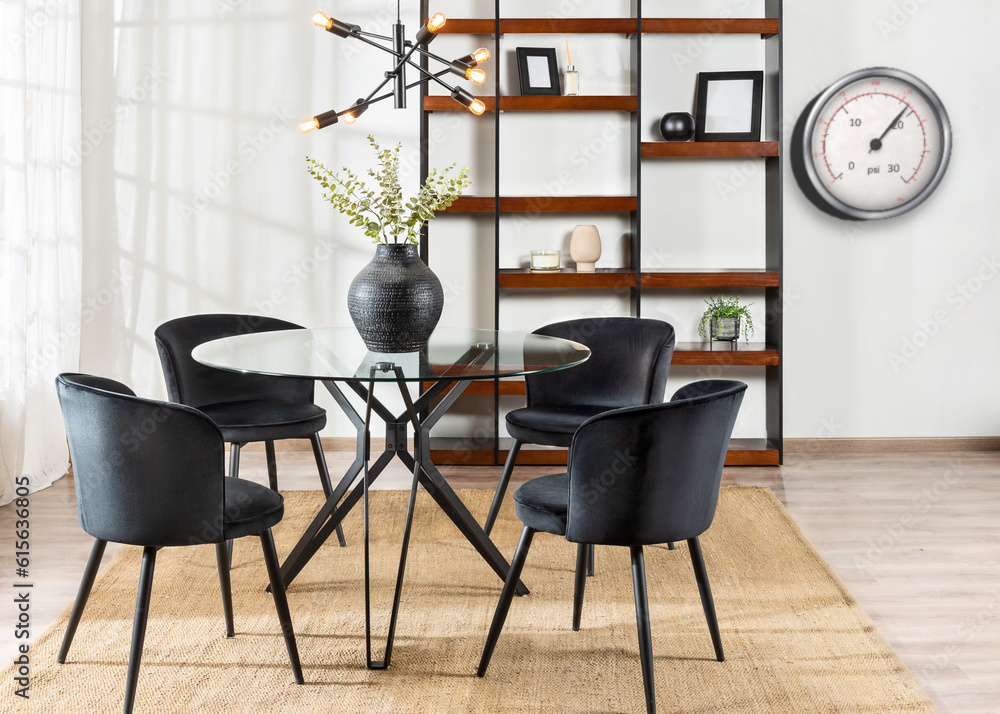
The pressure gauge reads 19 psi
